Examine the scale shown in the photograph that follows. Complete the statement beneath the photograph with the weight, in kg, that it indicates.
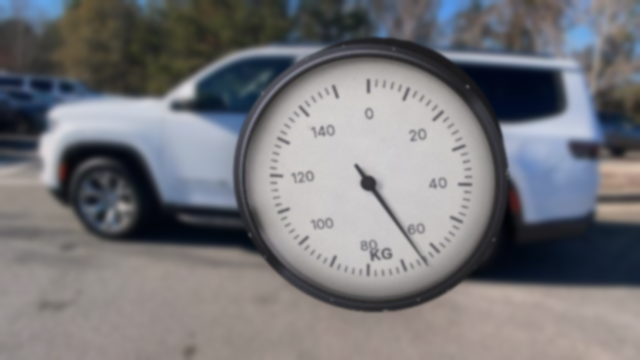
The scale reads 64 kg
